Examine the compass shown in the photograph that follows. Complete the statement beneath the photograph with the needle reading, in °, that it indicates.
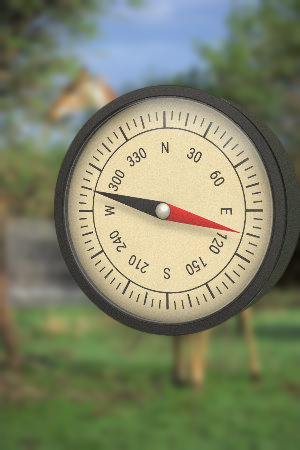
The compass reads 105 °
